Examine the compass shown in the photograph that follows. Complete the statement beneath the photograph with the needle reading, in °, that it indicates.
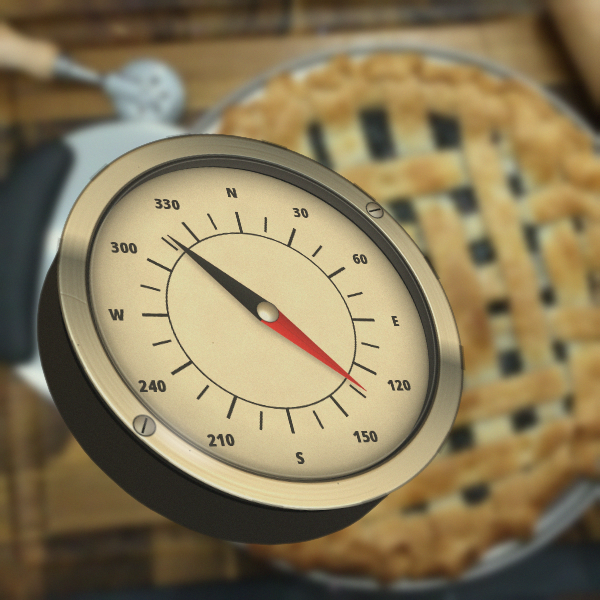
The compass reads 135 °
